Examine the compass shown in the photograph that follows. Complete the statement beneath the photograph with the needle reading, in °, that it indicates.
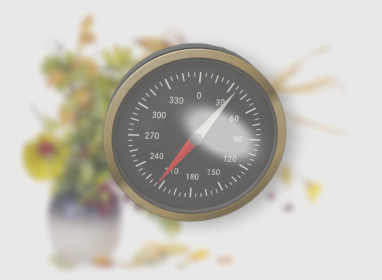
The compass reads 215 °
